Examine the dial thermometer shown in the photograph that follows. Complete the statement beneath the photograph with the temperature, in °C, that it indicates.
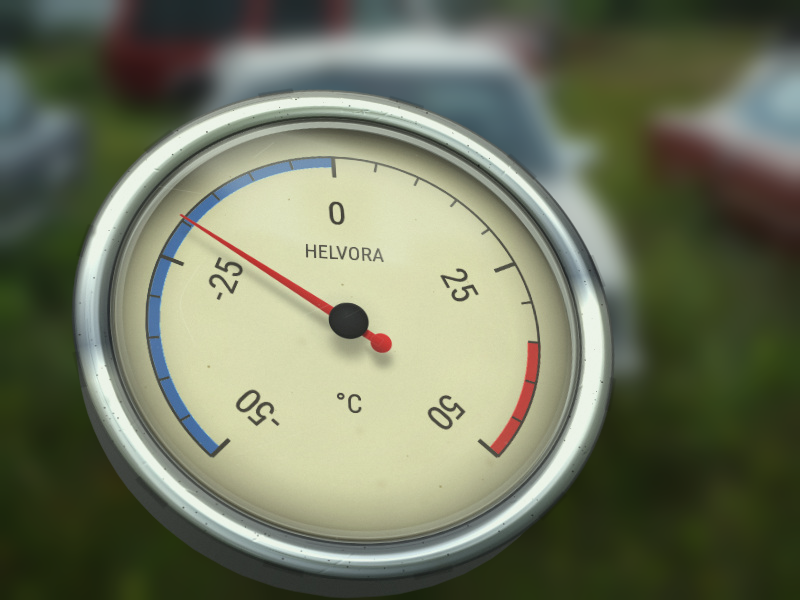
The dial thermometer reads -20 °C
